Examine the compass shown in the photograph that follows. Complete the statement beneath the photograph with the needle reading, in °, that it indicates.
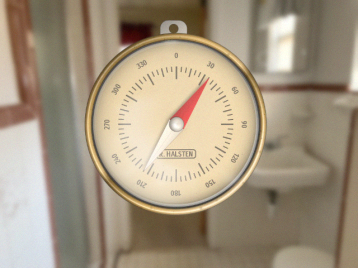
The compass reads 35 °
